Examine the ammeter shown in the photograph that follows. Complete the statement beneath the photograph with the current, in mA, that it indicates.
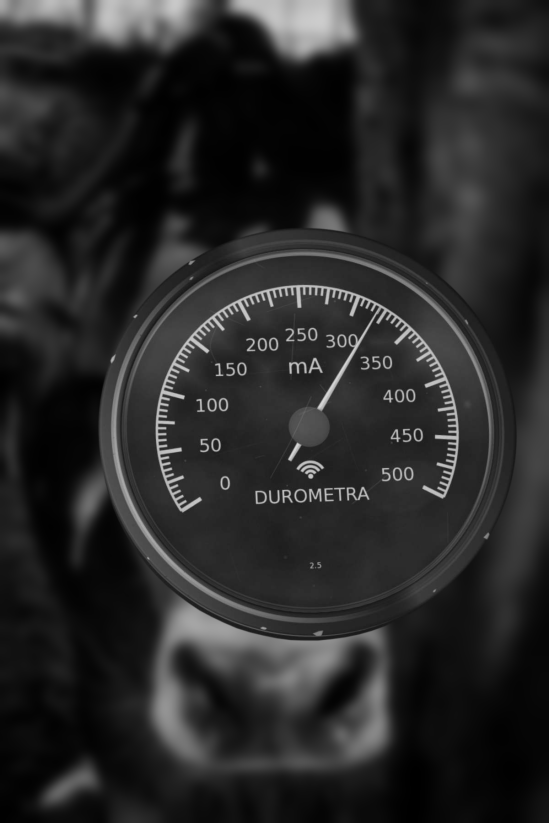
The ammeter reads 320 mA
